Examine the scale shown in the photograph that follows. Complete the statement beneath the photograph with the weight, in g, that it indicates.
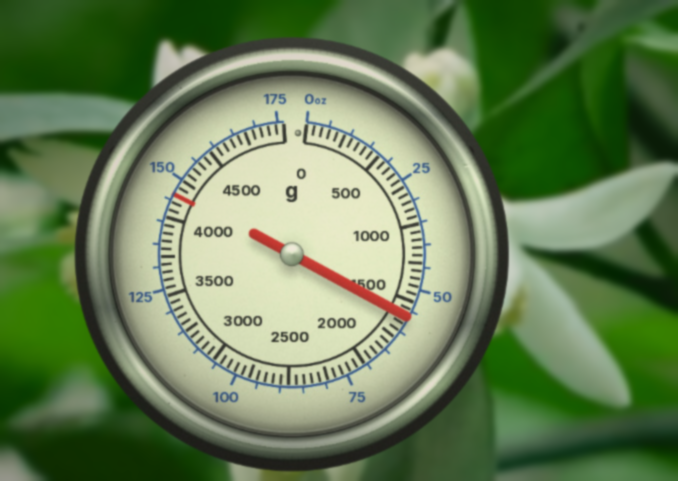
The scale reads 1600 g
